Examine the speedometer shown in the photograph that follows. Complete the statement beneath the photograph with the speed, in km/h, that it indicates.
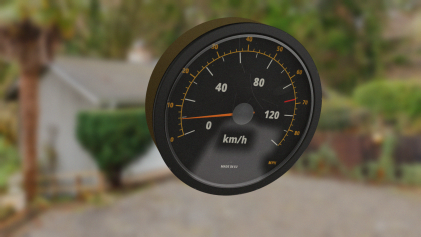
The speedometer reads 10 km/h
